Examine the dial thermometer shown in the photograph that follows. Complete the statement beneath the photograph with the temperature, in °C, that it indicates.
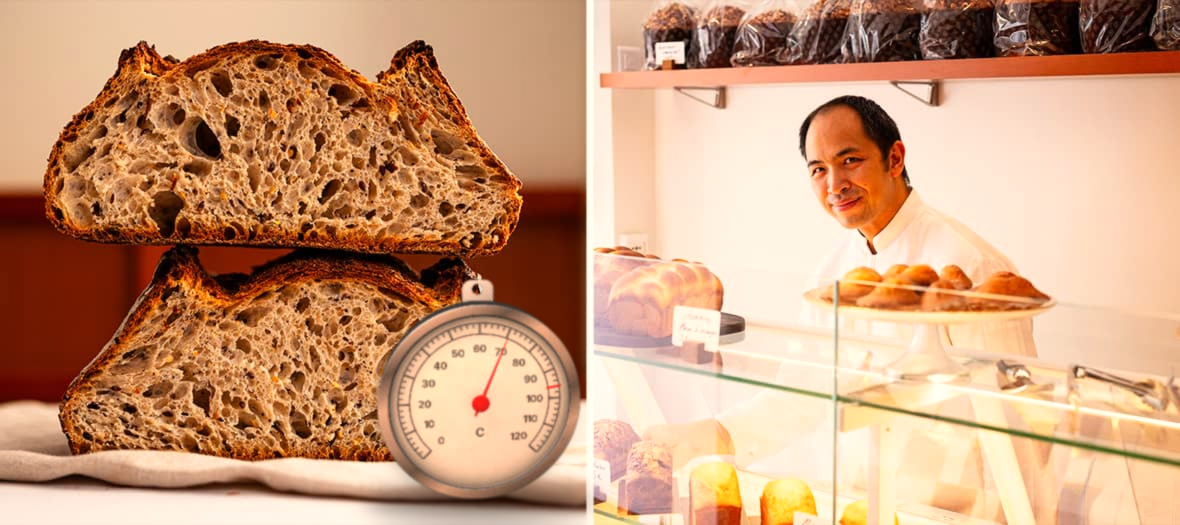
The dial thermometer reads 70 °C
